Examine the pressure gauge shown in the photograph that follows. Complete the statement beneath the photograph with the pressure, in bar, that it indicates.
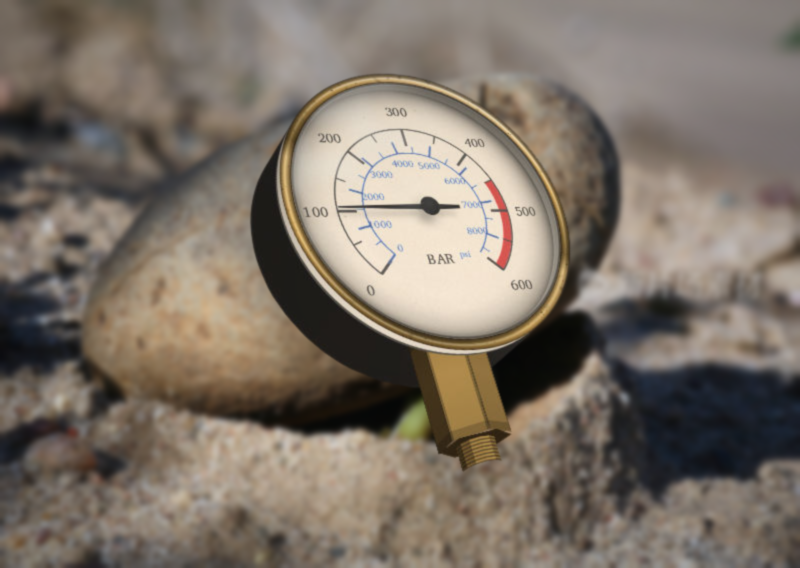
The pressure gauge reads 100 bar
